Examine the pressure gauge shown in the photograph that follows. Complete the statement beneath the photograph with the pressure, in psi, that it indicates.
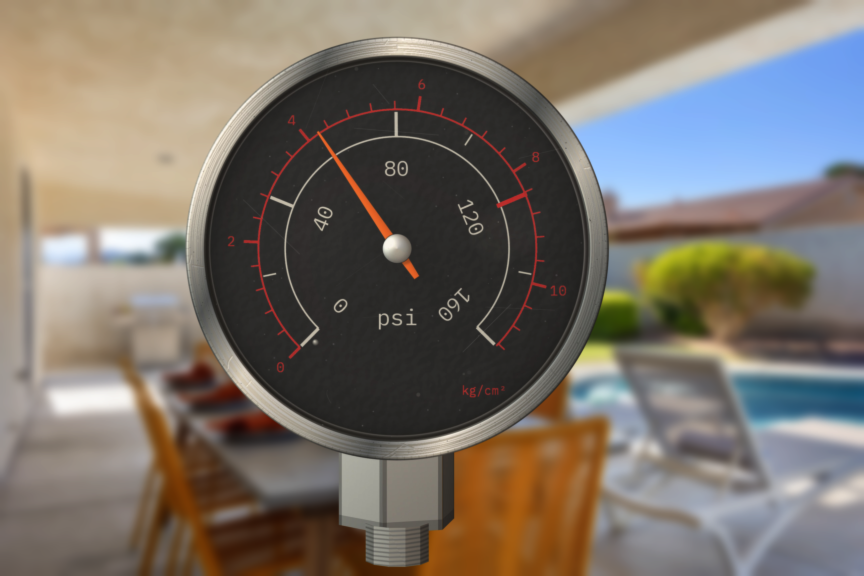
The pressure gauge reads 60 psi
